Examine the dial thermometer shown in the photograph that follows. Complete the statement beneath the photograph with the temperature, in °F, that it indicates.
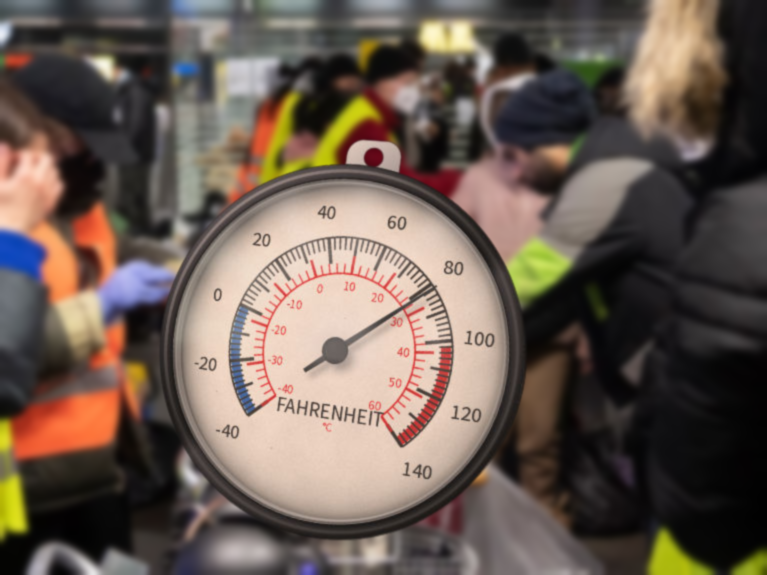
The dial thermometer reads 82 °F
